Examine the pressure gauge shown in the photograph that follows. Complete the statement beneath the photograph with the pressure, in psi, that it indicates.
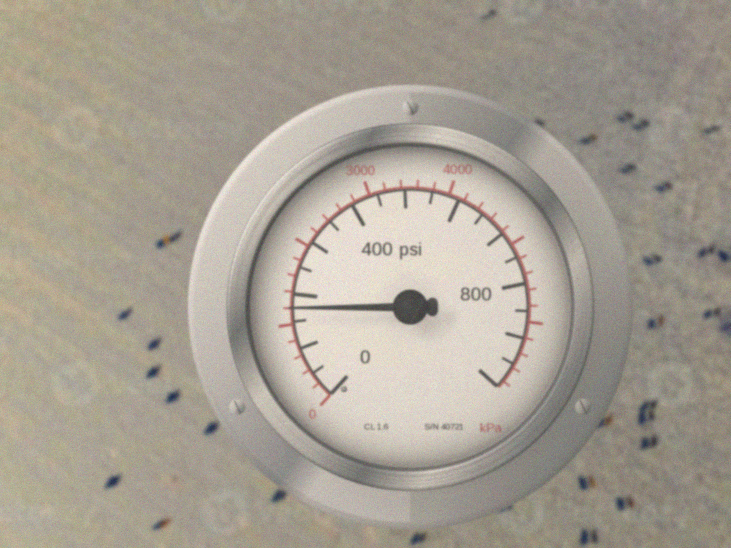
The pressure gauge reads 175 psi
